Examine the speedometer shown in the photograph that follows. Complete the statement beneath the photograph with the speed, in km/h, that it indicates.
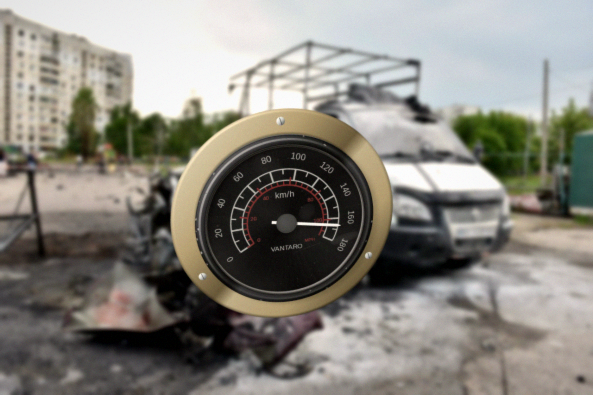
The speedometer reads 165 km/h
